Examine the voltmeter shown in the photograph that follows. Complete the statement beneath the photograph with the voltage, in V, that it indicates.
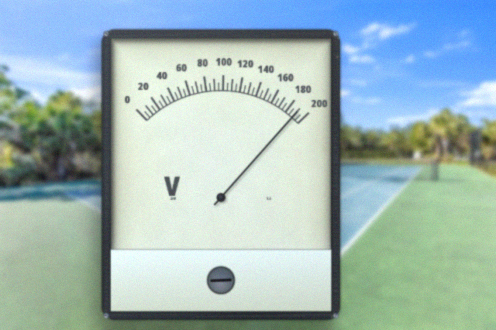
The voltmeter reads 190 V
